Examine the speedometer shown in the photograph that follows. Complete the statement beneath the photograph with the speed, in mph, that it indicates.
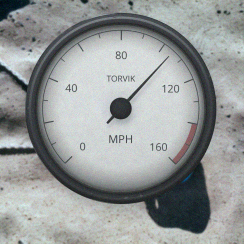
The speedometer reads 105 mph
